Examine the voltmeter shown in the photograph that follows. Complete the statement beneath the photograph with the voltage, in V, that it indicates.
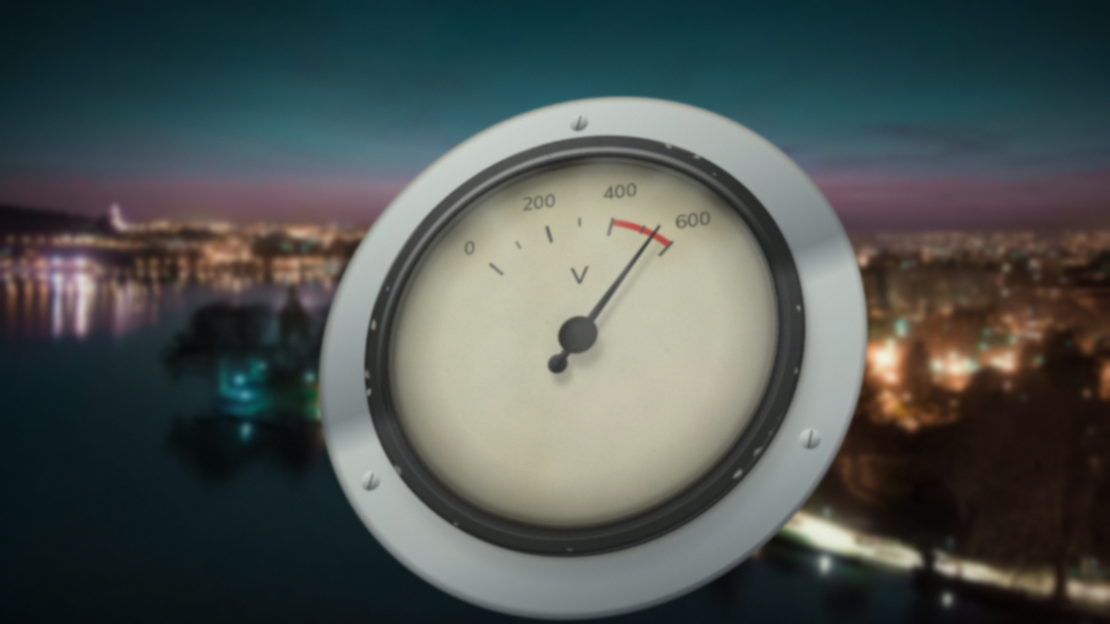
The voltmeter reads 550 V
